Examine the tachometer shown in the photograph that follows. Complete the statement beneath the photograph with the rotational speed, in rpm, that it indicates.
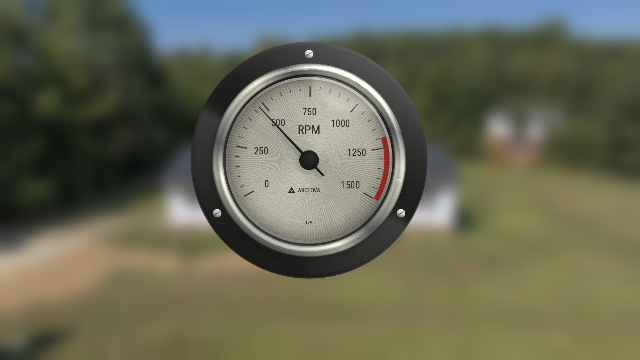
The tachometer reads 475 rpm
